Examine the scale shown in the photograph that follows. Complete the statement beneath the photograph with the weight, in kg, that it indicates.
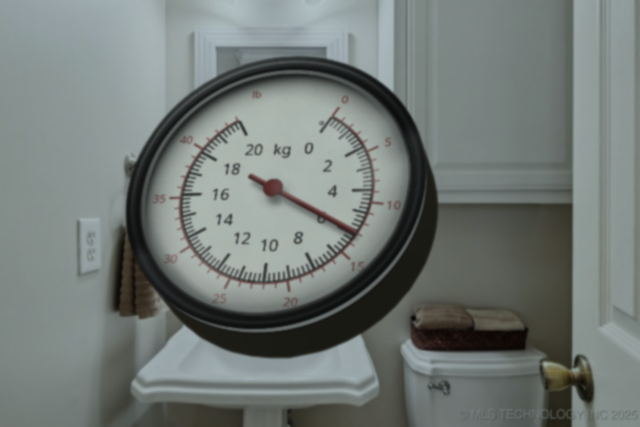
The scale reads 6 kg
